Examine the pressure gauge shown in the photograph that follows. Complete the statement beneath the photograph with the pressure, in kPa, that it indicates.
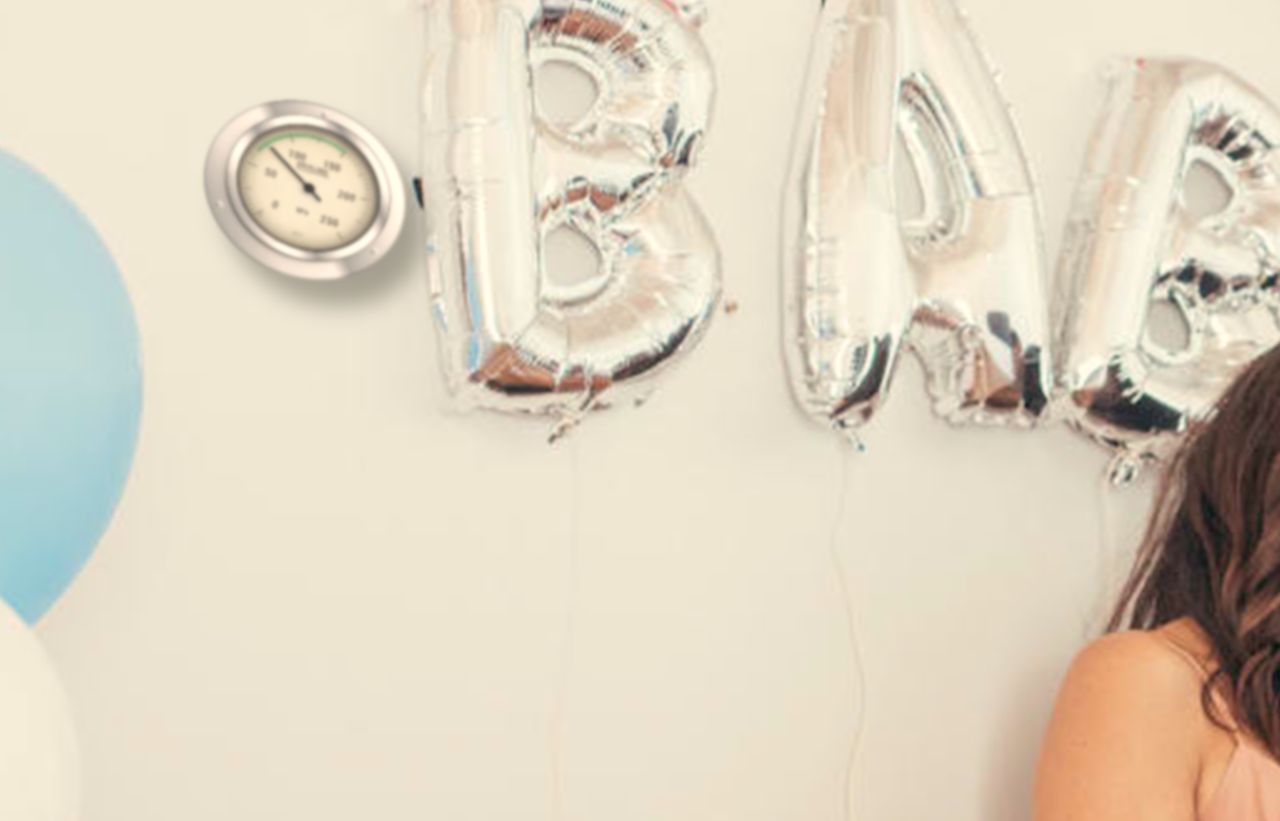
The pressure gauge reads 75 kPa
